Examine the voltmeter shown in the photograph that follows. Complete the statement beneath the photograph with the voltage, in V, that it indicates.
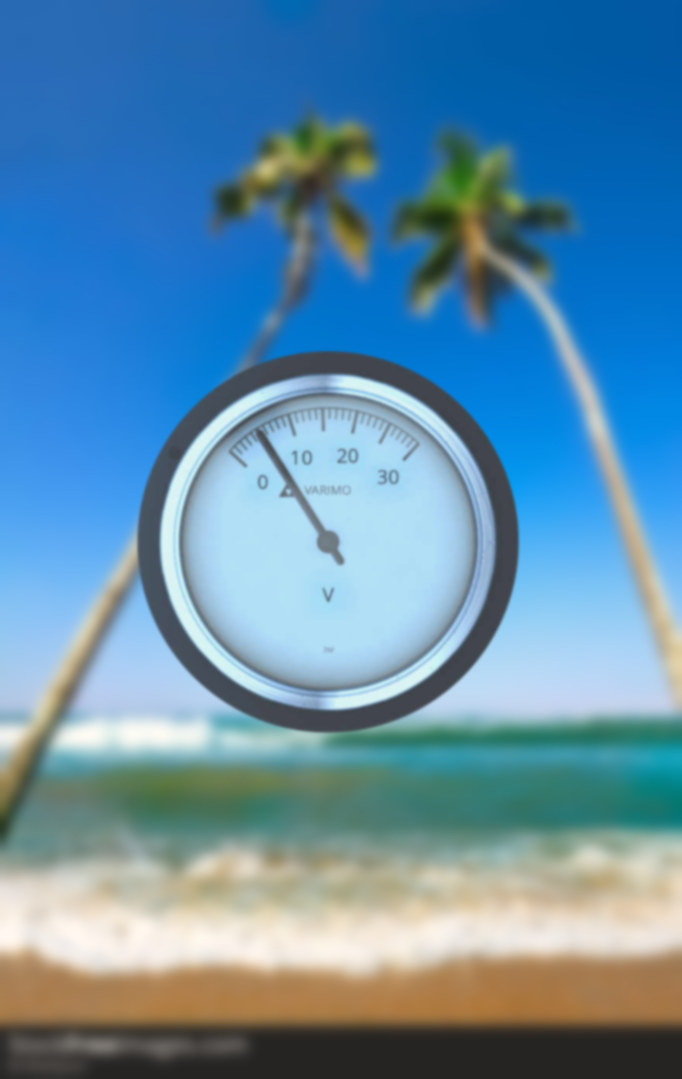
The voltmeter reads 5 V
